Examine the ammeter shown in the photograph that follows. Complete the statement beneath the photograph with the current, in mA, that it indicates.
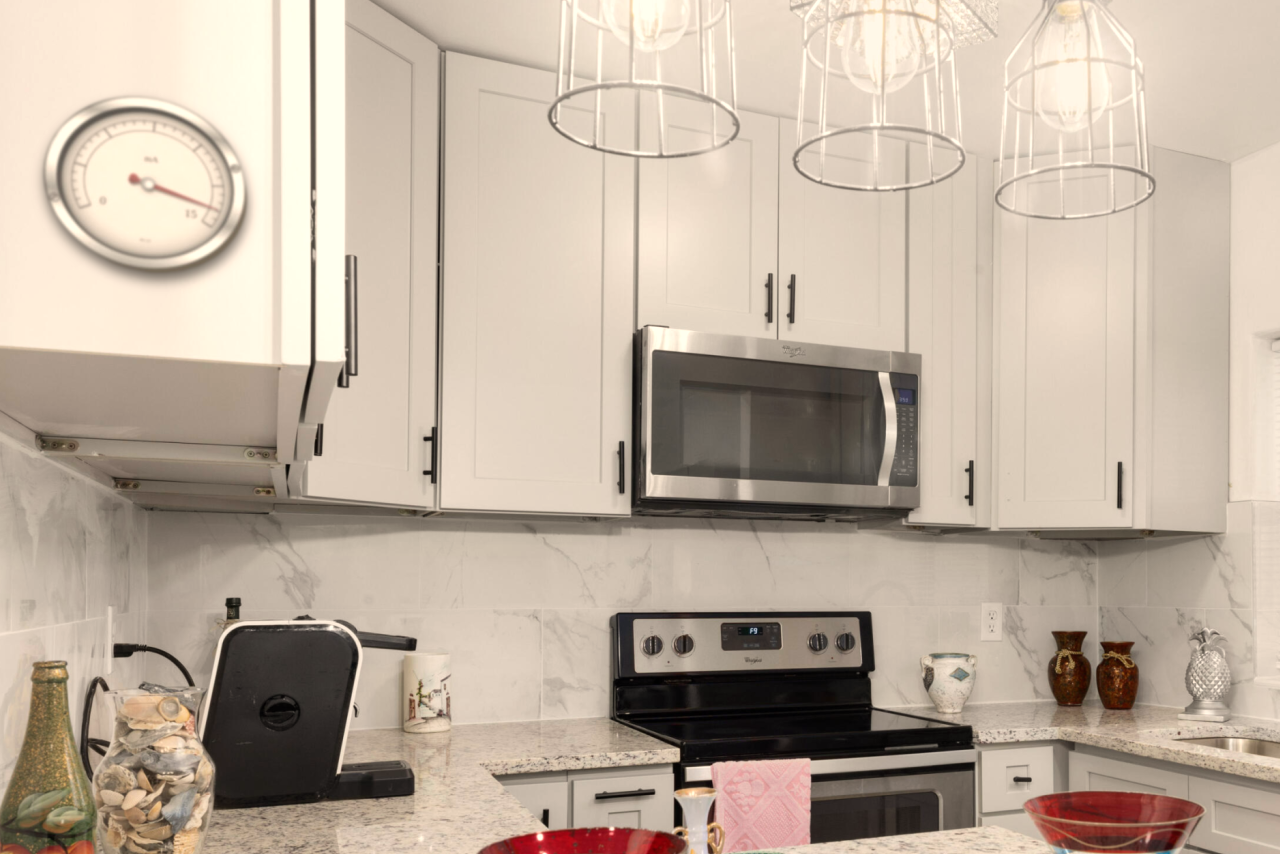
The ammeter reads 14 mA
